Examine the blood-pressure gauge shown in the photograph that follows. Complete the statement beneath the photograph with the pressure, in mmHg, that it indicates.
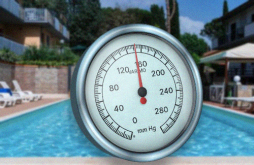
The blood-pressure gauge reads 150 mmHg
